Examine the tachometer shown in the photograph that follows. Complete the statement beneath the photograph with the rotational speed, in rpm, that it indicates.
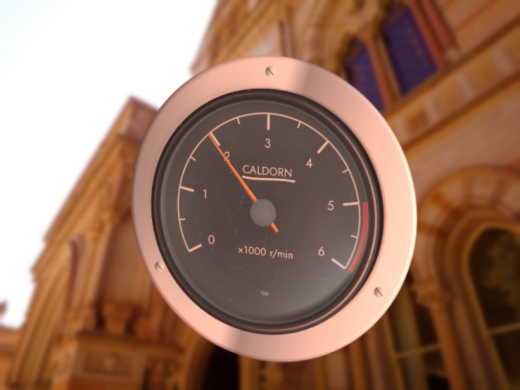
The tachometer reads 2000 rpm
